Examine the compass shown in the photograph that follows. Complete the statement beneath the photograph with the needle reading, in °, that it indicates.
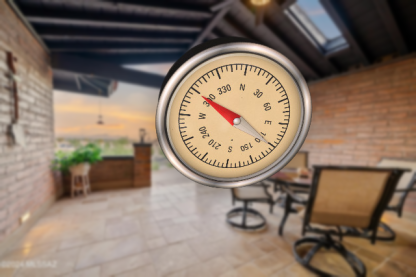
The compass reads 300 °
